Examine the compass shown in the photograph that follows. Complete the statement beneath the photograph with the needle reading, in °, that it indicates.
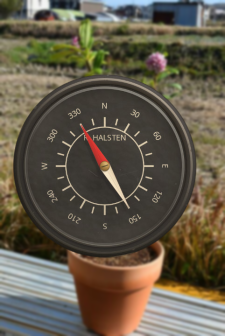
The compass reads 330 °
